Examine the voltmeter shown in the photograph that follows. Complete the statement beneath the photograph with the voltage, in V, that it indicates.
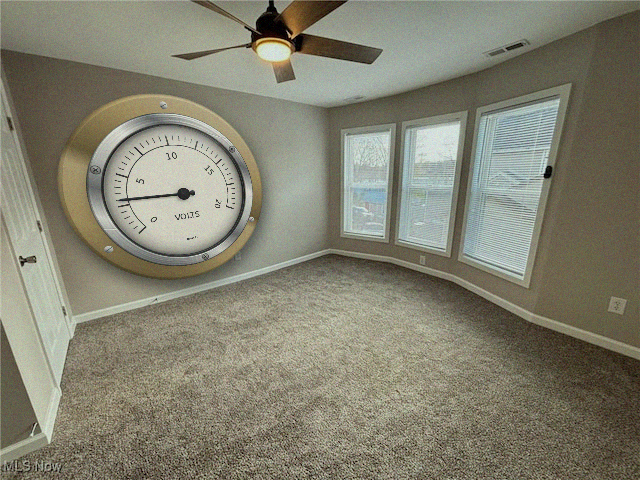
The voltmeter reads 3 V
